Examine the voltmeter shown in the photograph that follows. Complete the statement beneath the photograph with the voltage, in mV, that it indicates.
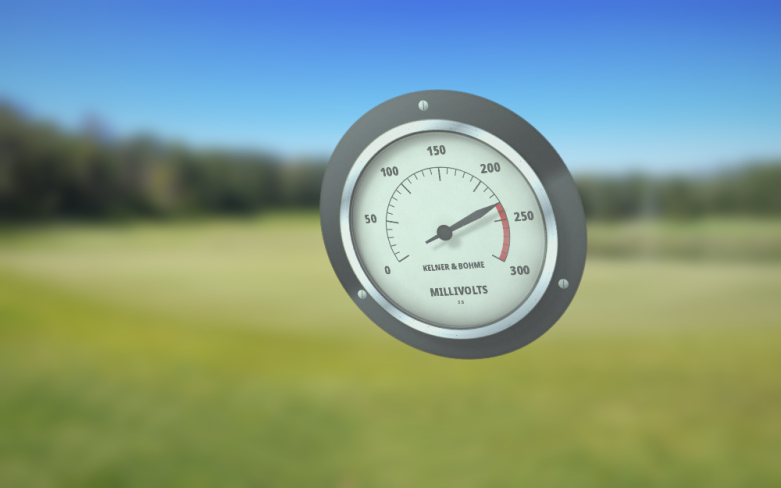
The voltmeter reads 230 mV
